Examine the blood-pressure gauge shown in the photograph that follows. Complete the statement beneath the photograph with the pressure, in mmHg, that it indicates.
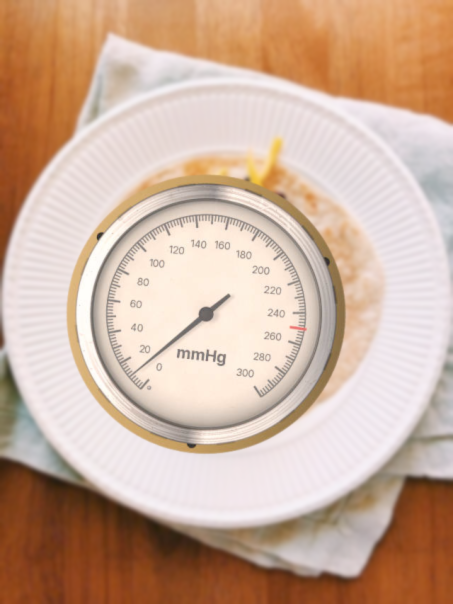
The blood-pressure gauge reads 10 mmHg
